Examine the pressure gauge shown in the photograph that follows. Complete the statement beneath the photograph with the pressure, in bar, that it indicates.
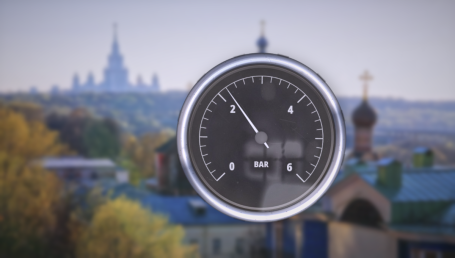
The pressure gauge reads 2.2 bar
